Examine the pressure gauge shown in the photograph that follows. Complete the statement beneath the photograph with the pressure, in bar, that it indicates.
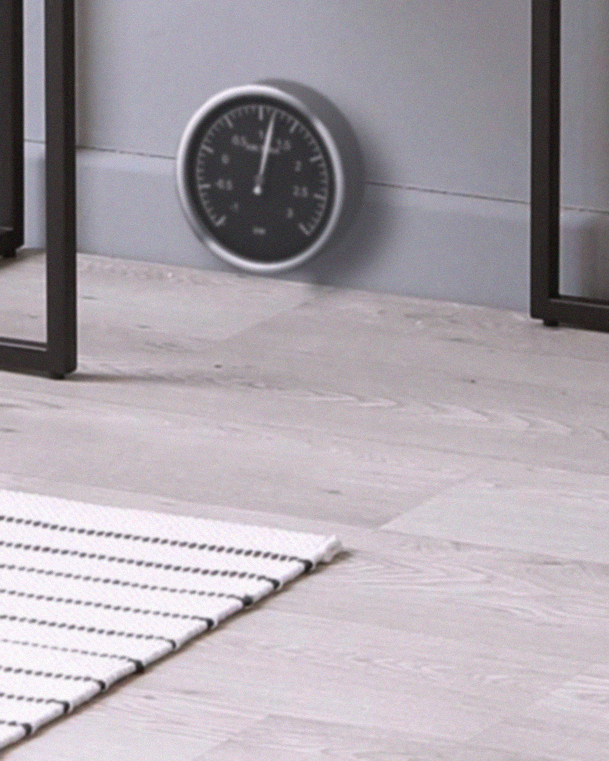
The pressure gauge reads 1.2 bar
